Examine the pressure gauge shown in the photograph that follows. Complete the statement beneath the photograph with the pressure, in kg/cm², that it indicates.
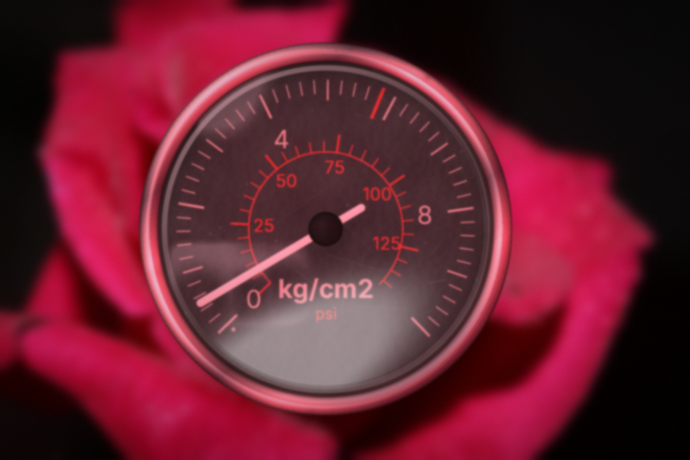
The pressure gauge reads 0.5 kg/cm²
